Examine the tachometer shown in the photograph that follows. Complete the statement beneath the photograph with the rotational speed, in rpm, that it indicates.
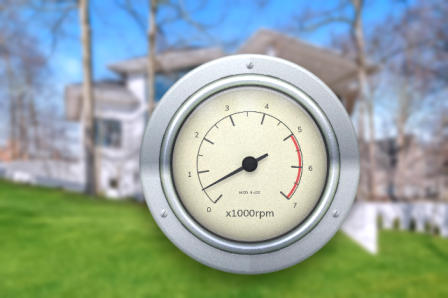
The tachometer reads 500 rpm
